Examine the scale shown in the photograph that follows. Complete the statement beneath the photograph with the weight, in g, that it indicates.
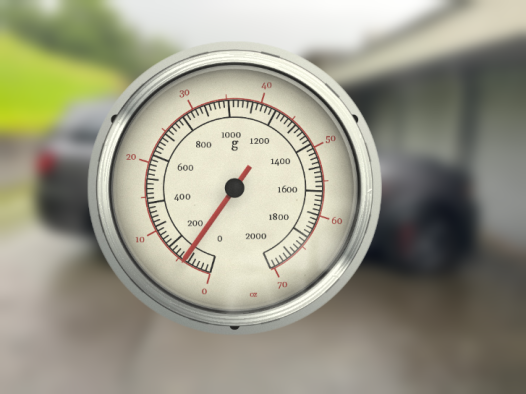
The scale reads 120 g
